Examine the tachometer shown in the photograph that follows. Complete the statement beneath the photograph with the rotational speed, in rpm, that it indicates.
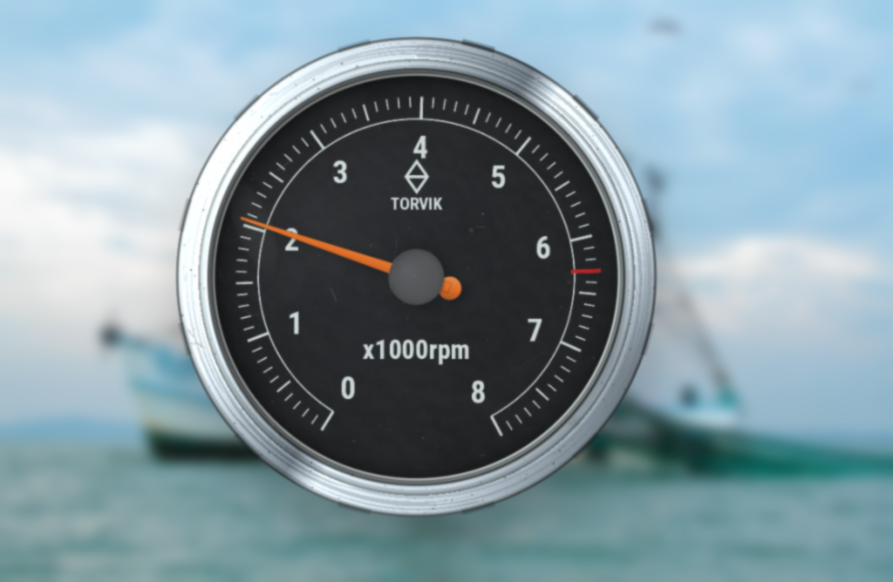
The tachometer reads 2050 rpm
